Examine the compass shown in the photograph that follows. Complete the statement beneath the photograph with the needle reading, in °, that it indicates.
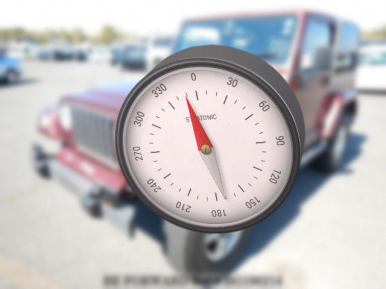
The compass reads 350 °
